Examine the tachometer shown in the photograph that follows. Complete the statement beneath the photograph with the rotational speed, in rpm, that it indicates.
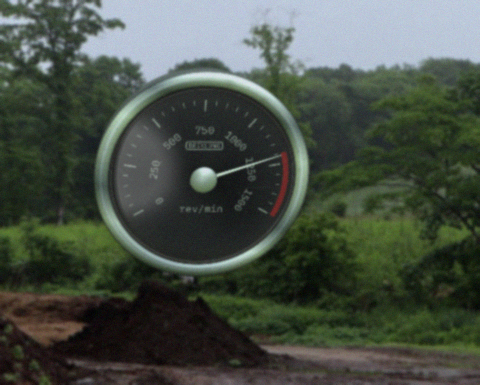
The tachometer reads 1200 rpm
